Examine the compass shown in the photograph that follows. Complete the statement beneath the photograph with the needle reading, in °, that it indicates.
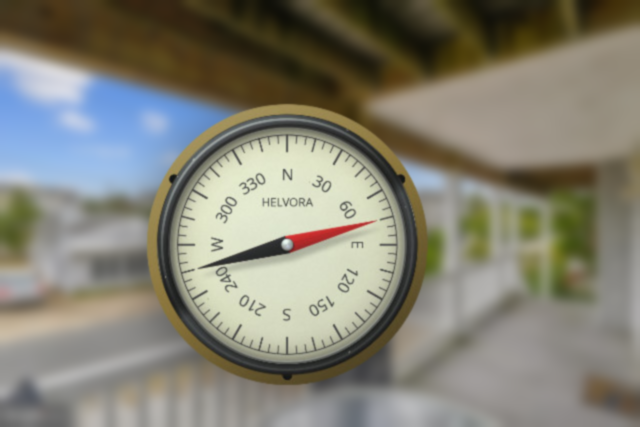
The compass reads 75 °
